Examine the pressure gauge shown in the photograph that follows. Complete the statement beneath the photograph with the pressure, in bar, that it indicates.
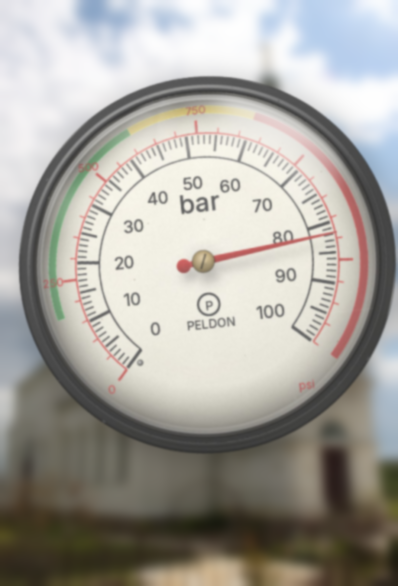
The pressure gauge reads 82 bar
